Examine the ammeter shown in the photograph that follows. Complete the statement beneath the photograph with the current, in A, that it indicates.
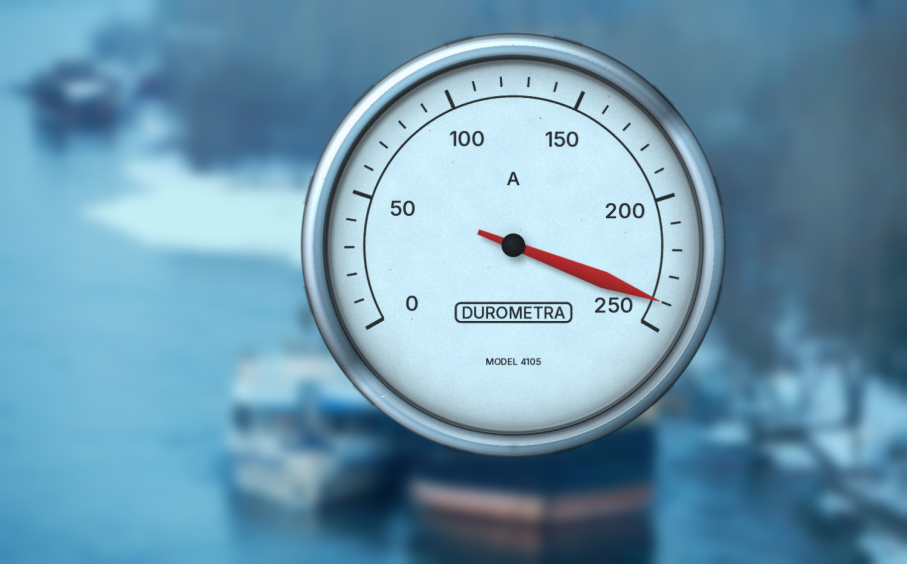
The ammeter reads 240 A
